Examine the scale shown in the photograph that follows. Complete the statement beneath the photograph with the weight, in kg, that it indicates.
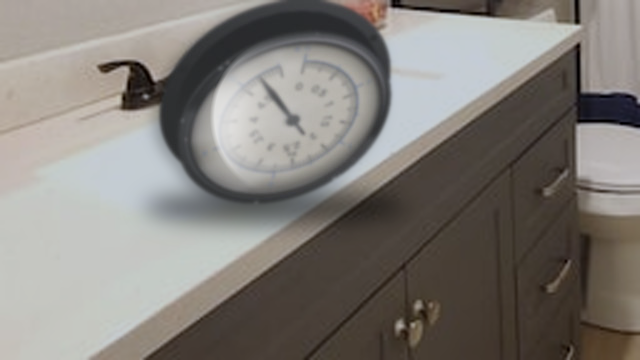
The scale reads 4.75 kg
